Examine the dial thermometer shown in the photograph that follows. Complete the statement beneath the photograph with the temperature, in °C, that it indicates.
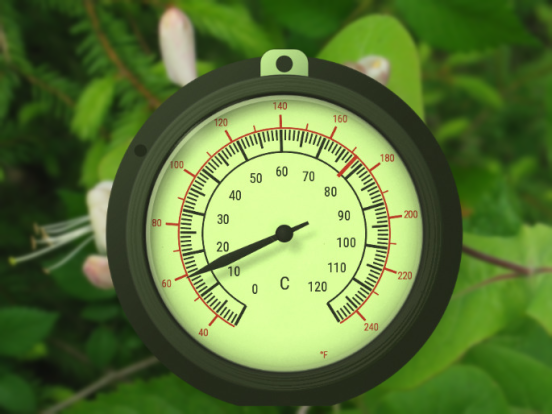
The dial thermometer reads 15 °C
